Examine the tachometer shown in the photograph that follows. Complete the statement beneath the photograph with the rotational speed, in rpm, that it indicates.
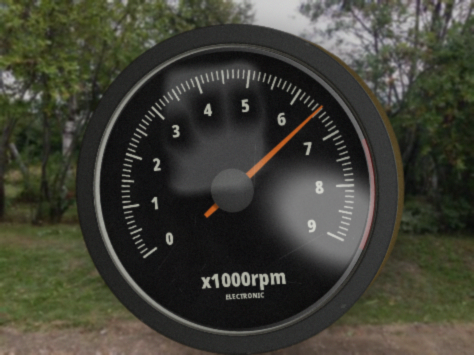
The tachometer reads 6500 rpm
